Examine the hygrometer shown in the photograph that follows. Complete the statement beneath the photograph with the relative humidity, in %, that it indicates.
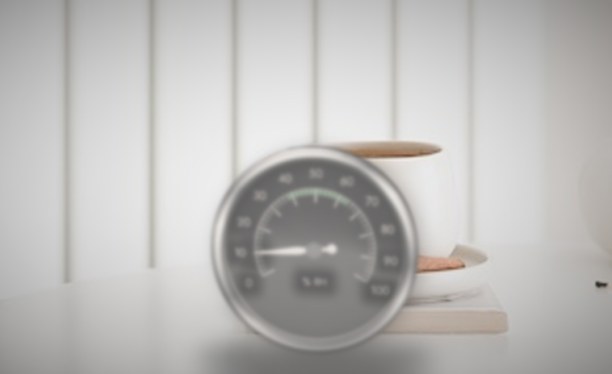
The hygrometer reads 10 %
